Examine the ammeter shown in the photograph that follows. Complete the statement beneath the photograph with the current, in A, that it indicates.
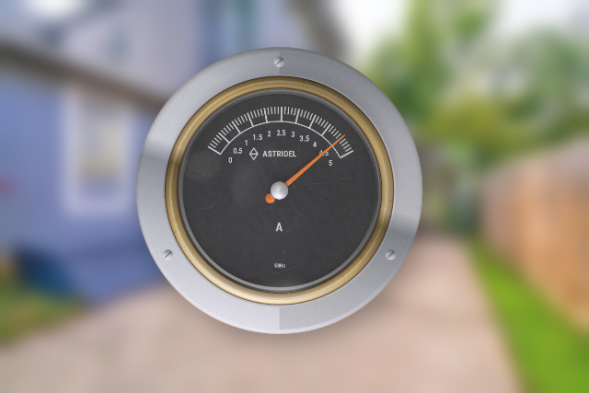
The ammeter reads 4.5 A
